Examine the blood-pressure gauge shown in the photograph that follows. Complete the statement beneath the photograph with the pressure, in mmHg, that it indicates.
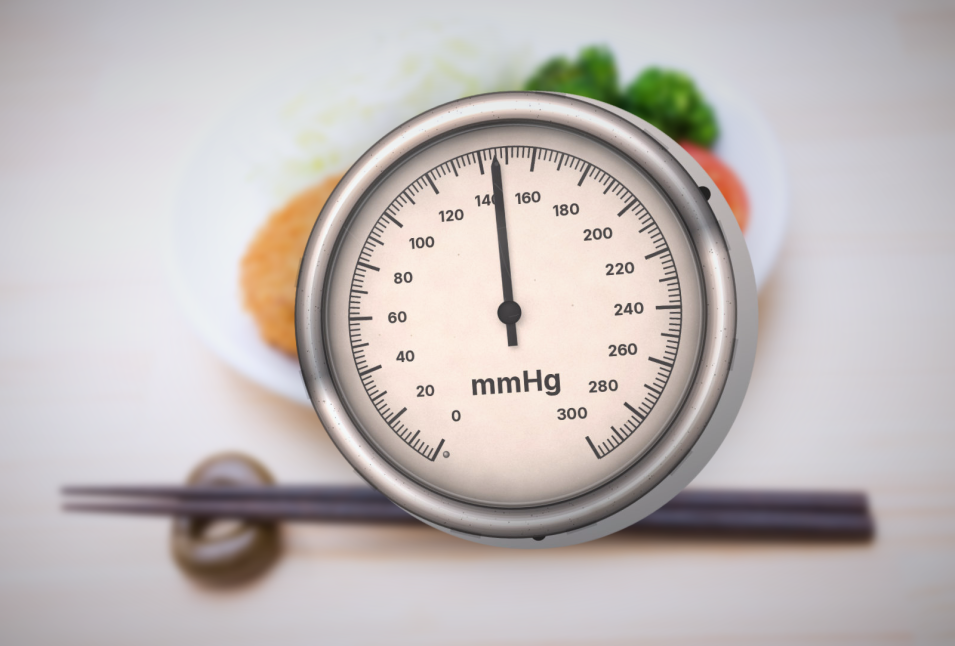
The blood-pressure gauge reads 146 mmHg
